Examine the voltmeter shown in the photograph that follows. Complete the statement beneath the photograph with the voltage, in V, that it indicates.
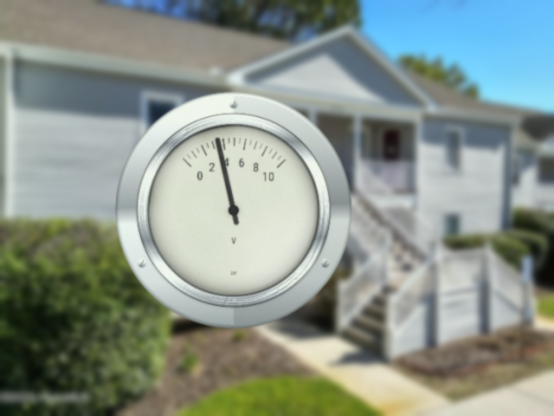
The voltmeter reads 3.5 V
